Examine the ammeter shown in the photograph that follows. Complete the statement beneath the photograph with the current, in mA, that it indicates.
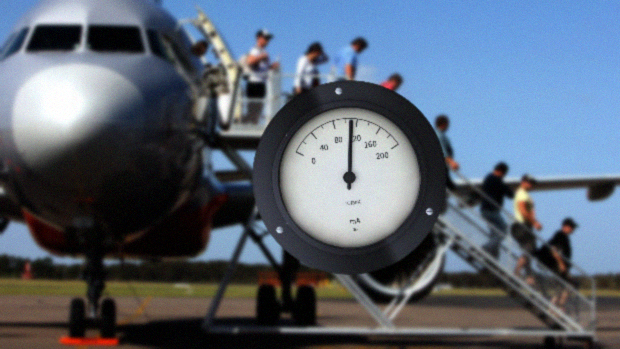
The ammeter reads 110 mA
